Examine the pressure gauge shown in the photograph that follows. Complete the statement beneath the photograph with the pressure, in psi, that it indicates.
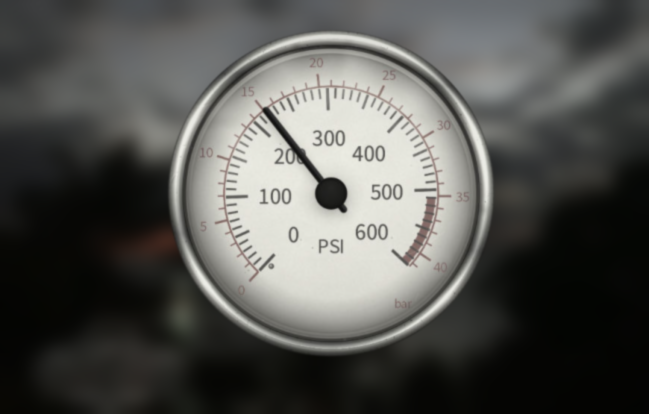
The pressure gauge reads 220 psi
